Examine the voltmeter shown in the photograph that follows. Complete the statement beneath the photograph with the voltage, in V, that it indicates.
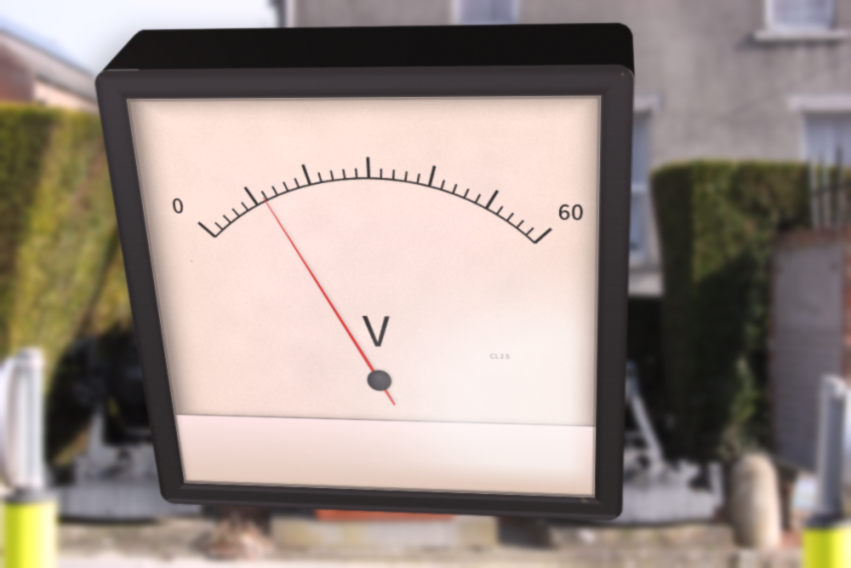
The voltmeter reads 12 V
